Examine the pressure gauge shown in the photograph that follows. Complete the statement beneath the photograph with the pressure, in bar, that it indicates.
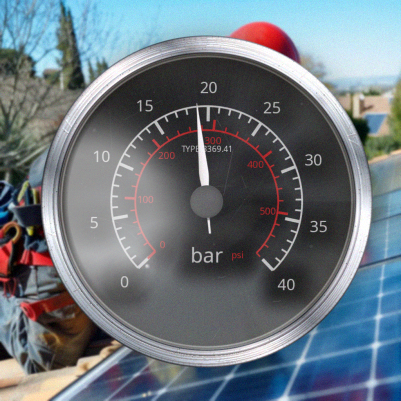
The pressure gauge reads 19 bar
